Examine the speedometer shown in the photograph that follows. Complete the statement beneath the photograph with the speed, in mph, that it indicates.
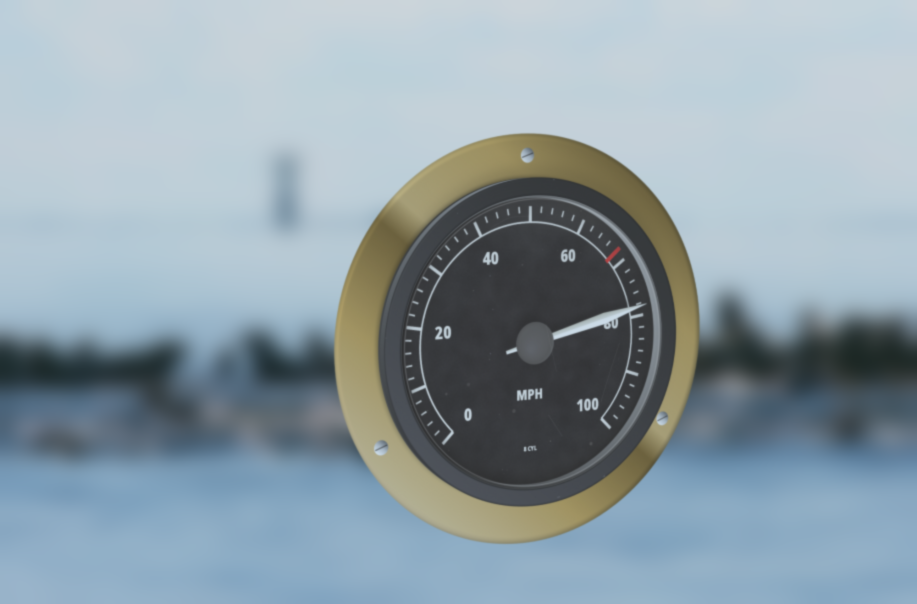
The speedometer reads 78 mph
